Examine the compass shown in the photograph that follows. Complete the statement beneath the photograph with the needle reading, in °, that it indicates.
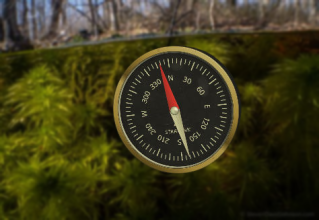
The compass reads 350 °
